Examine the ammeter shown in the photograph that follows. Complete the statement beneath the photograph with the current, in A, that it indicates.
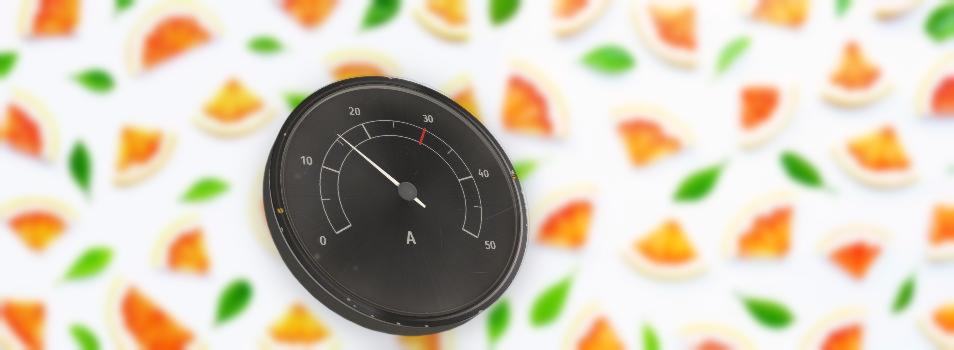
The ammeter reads 15 A
